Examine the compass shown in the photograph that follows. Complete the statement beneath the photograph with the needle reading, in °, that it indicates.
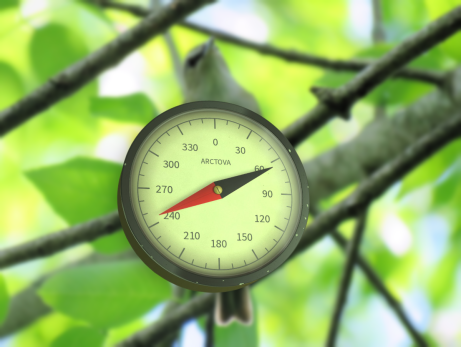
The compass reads 245 °
